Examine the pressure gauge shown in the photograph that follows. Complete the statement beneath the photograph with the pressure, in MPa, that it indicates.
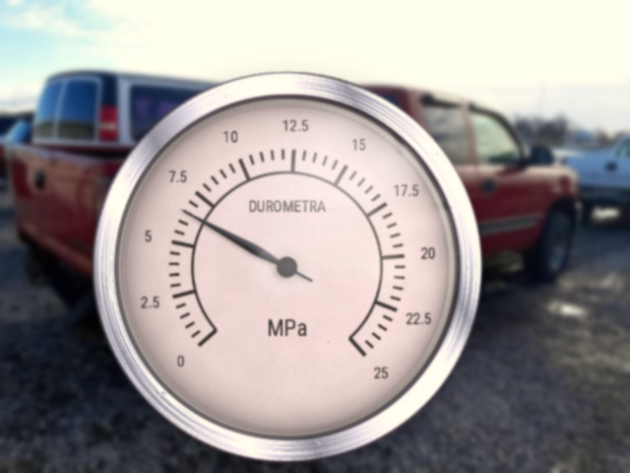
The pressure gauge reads 6.5 MPa
